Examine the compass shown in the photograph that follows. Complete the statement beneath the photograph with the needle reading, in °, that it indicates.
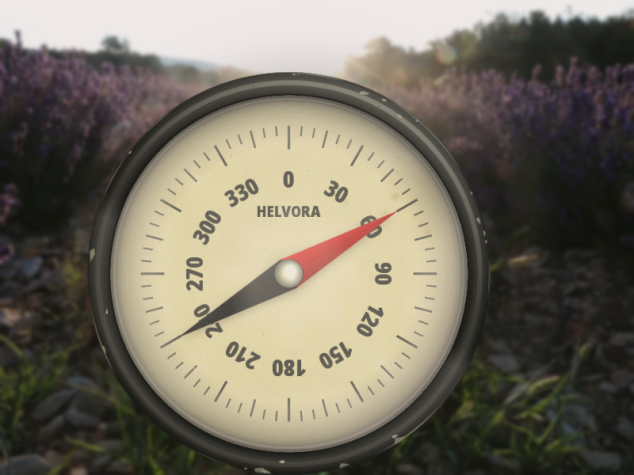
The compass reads 60 °
